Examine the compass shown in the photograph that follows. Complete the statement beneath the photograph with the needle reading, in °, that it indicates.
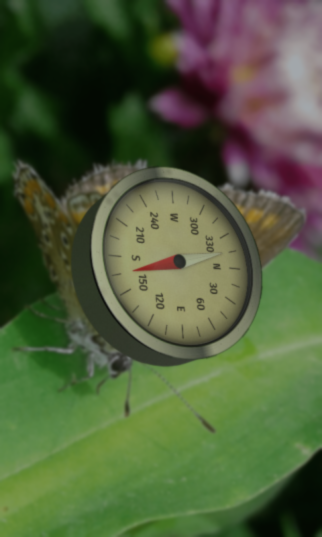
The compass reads 165 °
